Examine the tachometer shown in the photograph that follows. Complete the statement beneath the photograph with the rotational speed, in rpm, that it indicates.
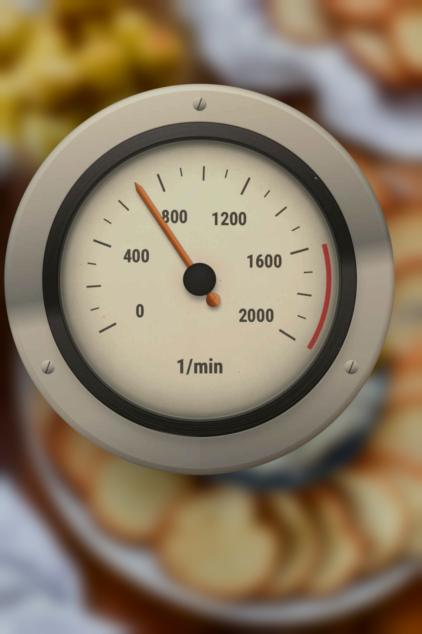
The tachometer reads 700 rpm
